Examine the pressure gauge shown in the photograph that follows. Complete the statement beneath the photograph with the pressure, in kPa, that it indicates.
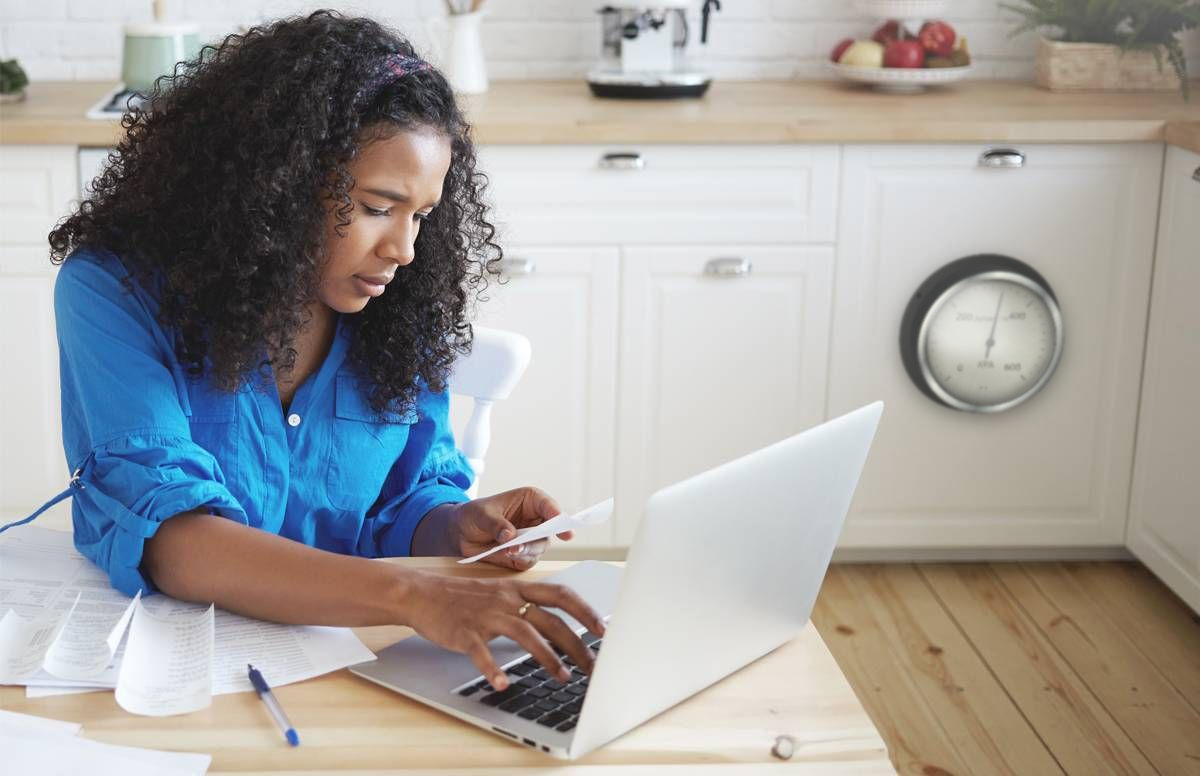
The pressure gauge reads 320 kPa
